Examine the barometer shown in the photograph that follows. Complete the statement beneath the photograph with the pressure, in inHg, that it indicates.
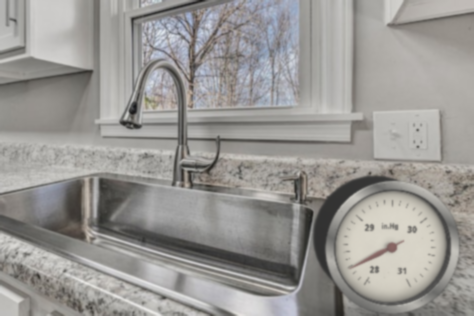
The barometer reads 28.3 inHg
